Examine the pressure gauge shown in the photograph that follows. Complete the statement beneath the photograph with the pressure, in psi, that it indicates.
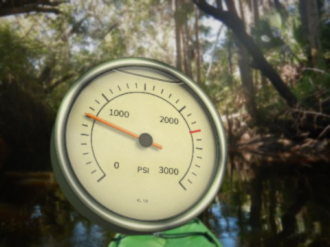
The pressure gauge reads 700 psi
